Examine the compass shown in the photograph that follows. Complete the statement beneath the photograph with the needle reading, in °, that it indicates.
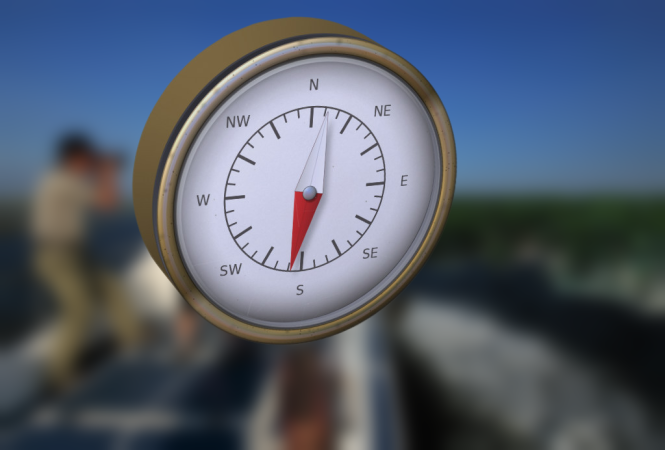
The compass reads 190 °
